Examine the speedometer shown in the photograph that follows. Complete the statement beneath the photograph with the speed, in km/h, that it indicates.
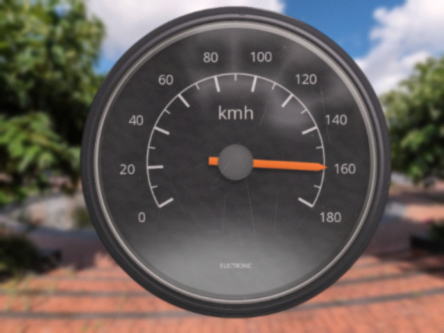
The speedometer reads 160 km/h
